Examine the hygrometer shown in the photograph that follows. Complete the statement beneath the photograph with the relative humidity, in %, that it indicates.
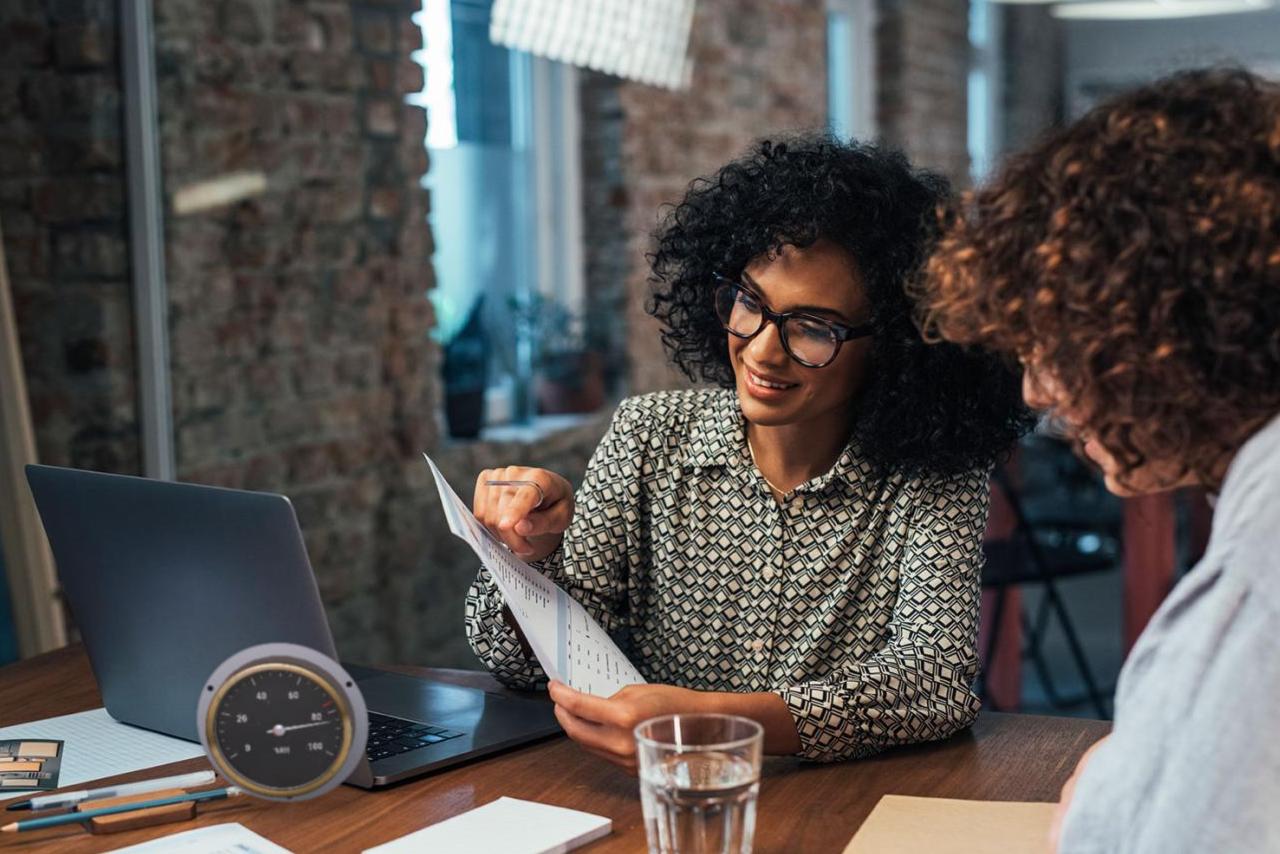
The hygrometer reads 84 %
